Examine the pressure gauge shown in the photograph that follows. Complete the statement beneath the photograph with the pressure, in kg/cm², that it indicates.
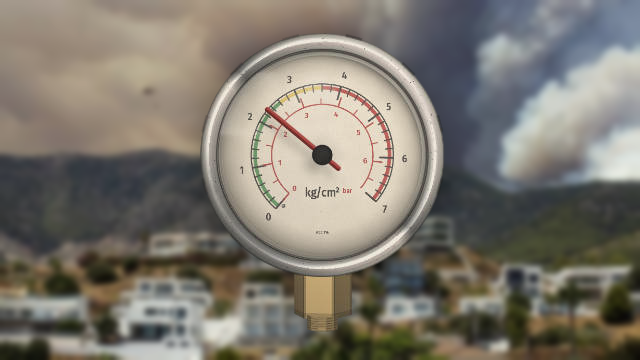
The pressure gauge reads 2.3 kg/cm²
